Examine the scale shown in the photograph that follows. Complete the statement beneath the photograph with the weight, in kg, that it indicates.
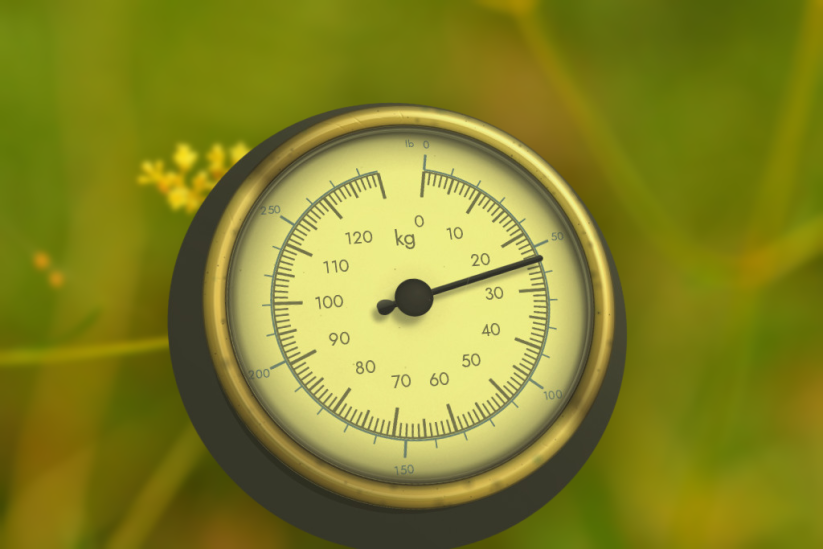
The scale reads 25 kg
